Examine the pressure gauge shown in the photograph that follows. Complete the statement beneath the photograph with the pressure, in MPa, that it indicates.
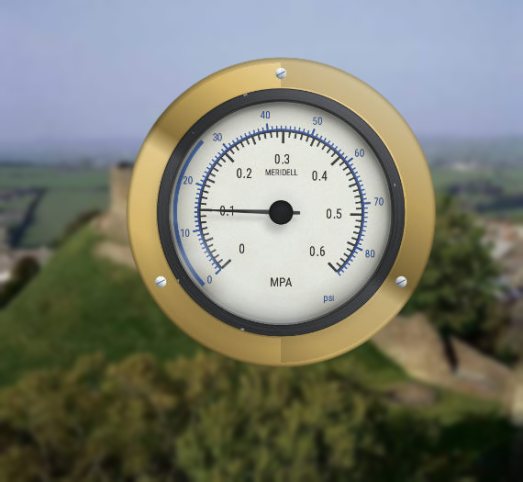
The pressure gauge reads 0.1 MPa
